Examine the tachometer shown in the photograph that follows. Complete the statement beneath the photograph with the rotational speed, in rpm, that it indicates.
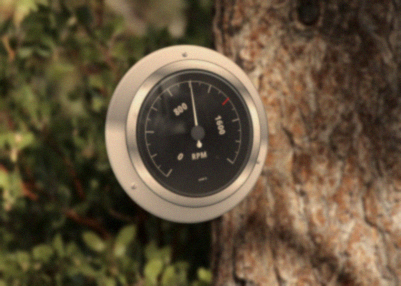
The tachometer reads 1000 rpm
